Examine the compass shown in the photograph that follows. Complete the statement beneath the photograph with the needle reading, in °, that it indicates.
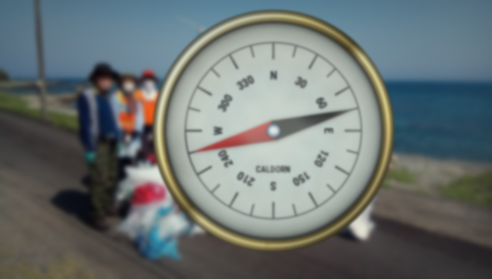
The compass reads 255 °
